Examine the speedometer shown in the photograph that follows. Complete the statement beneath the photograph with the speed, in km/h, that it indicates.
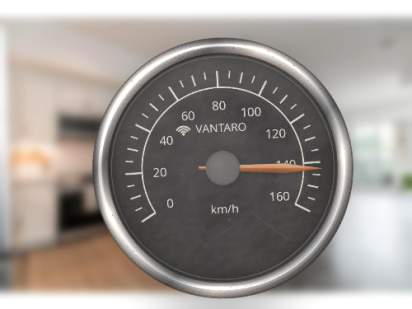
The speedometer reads 142.5 km/h
